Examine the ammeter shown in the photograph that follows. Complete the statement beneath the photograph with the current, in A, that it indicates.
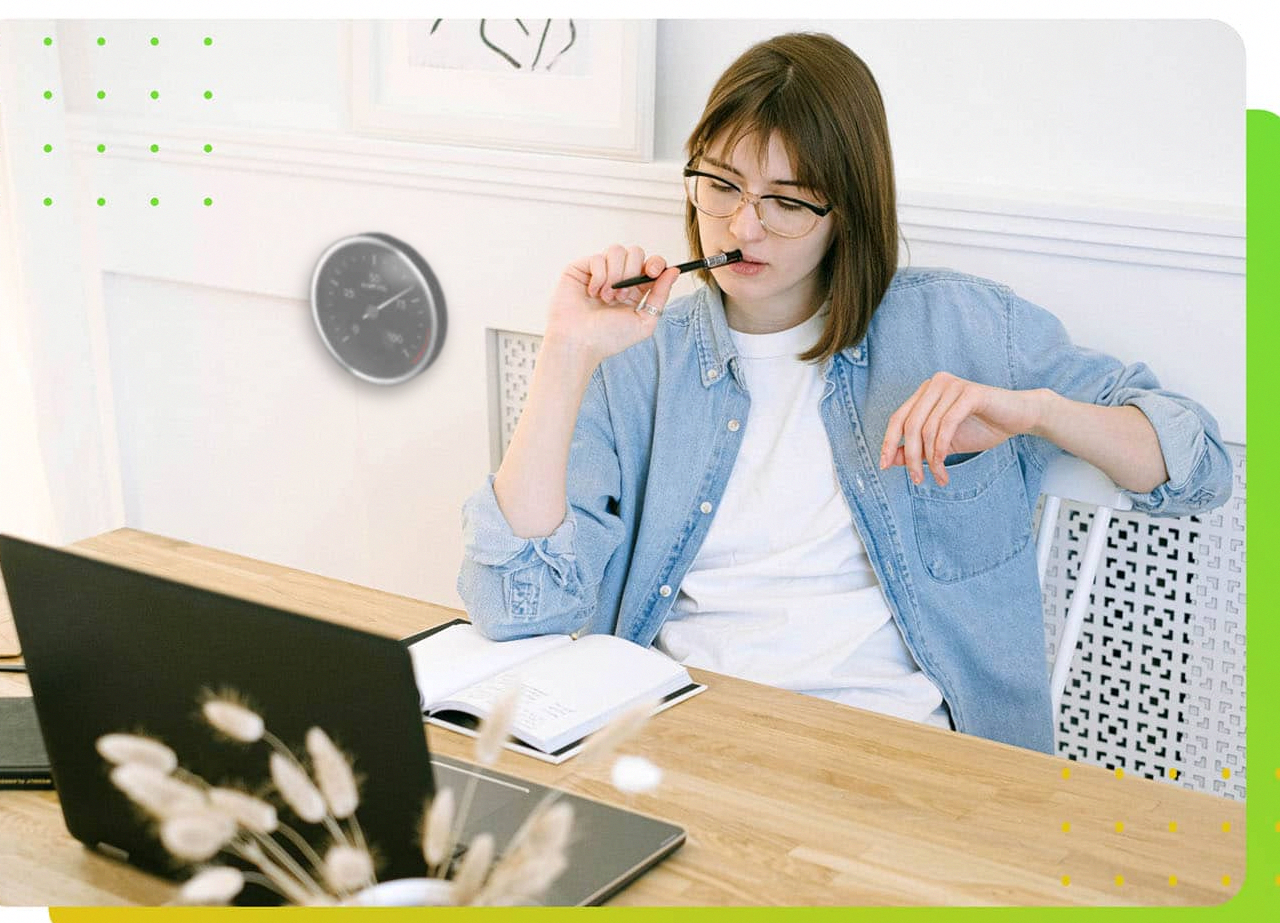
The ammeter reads 70 A
